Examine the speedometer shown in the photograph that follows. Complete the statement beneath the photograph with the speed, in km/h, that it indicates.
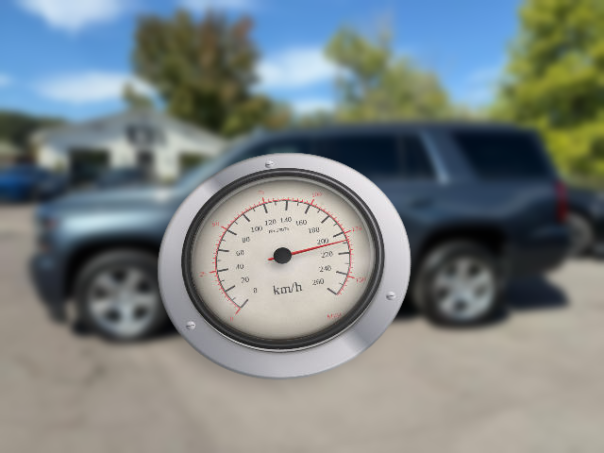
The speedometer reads 210 km/h
